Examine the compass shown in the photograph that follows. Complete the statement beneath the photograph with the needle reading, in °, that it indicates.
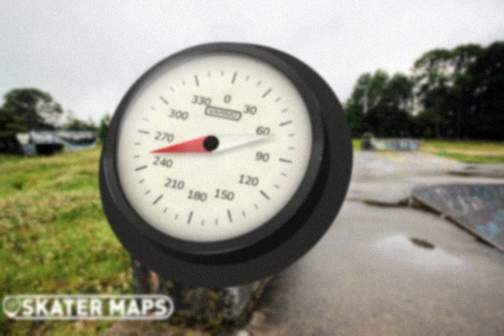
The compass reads 250 °
